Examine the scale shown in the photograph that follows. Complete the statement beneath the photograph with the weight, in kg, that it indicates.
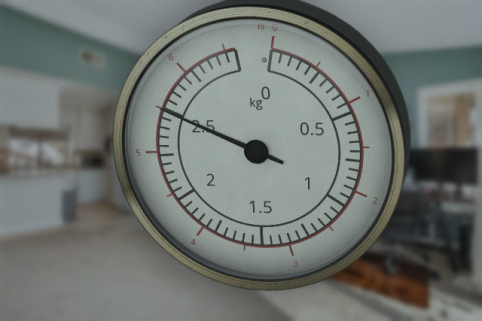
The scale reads 2.5 kg
